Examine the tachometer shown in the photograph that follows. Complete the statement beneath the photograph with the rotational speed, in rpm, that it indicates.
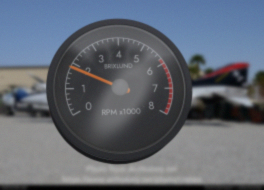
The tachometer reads 1800 rpm
